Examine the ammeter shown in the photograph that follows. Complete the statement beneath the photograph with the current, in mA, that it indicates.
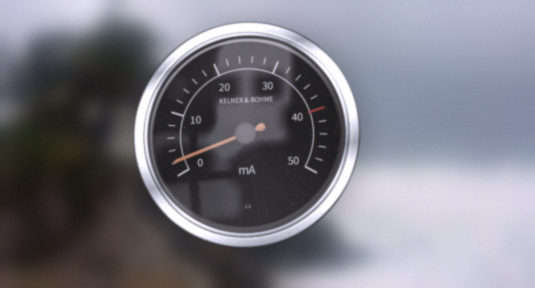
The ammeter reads 2 mA
